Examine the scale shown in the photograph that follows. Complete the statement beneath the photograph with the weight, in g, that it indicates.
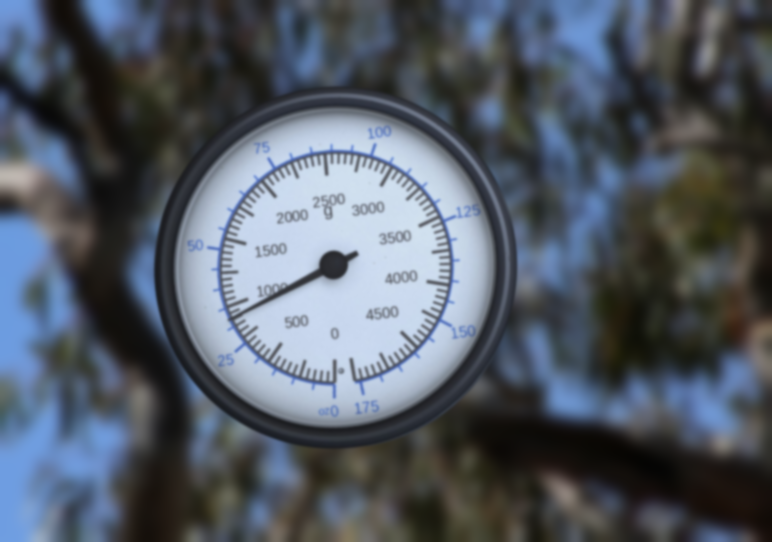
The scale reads 900 g
